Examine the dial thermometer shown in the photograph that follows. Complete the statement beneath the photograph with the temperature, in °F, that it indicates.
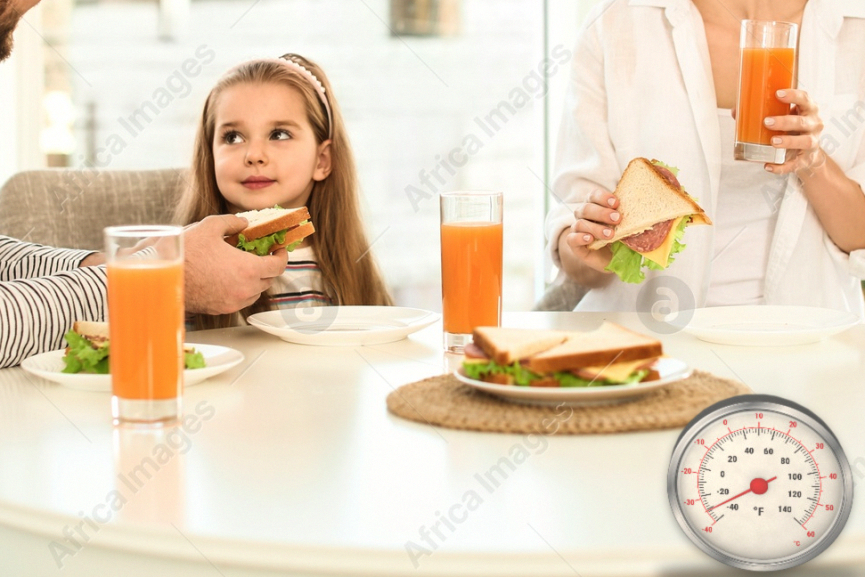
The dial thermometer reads -30 °F
